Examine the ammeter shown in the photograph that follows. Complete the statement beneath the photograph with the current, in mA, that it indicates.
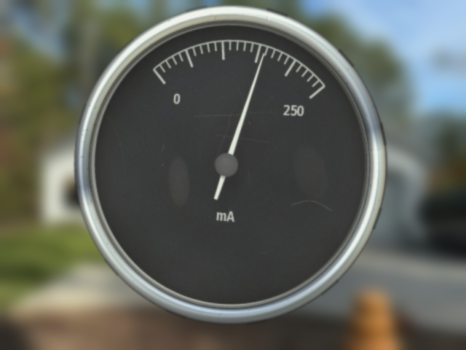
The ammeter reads 160 mA
